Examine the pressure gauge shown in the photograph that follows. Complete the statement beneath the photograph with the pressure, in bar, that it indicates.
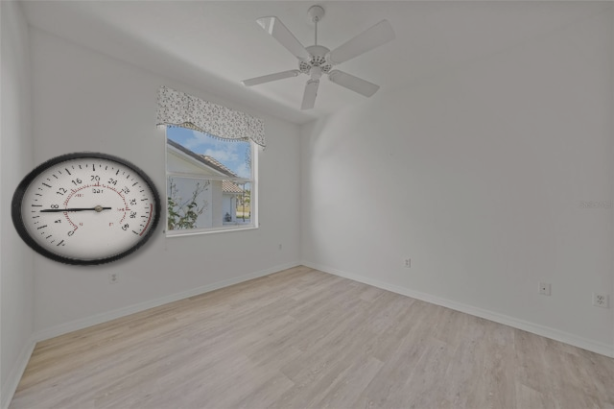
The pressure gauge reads 7 bar
